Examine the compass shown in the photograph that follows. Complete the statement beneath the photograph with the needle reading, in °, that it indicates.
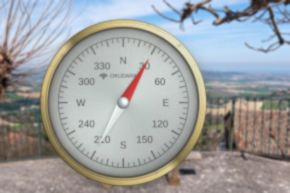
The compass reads 30 °
